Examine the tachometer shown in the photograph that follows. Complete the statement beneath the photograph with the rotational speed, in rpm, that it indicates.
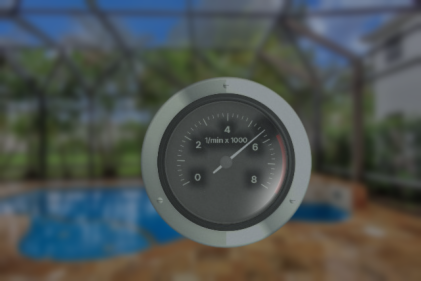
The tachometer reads 5600 rpm
